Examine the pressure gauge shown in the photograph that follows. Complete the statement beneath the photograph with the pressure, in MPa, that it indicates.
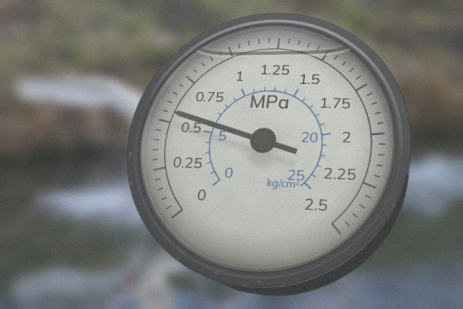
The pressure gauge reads 0.55 MPa
